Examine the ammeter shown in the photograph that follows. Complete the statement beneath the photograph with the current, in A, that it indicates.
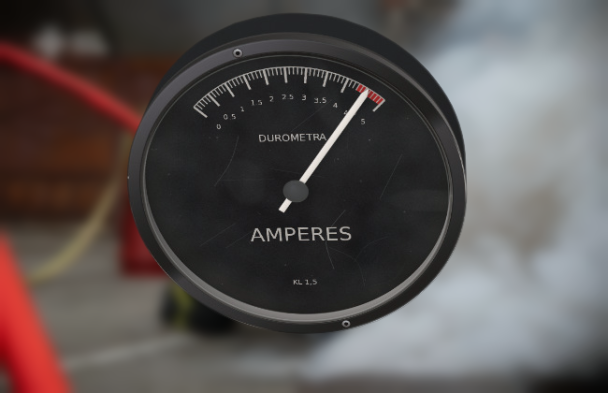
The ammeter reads 4.5 A
